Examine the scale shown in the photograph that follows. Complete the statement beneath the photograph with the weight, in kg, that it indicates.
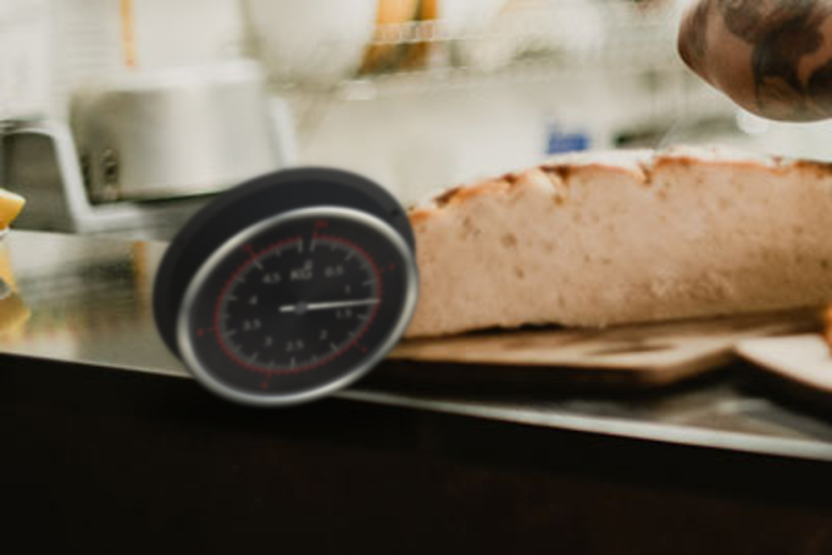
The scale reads 1.25 kg
